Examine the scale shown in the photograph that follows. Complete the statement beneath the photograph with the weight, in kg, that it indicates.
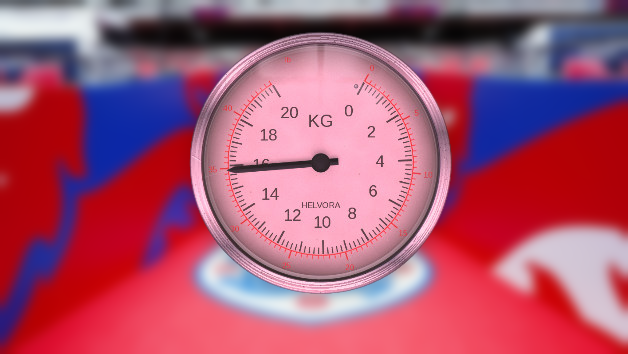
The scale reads 15.8 kg
